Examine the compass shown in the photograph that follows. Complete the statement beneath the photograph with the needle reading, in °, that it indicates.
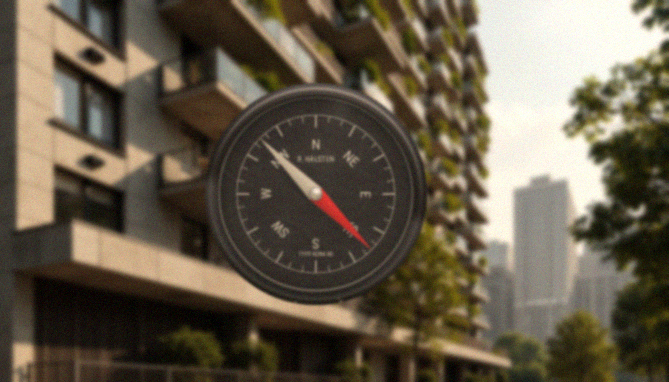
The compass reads 135 °
